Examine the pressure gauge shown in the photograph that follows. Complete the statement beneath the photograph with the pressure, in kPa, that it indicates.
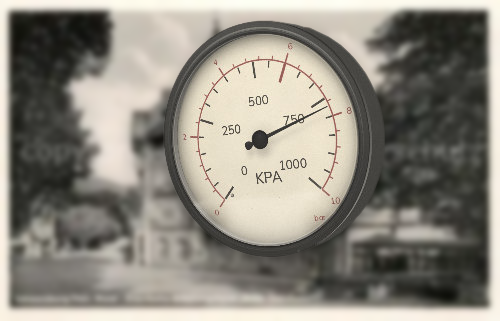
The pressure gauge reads 775 kPa
